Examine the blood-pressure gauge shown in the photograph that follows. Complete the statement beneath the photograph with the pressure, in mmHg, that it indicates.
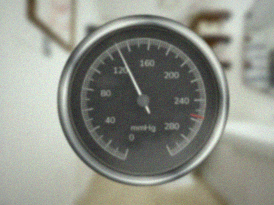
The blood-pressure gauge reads 130 mmHg
